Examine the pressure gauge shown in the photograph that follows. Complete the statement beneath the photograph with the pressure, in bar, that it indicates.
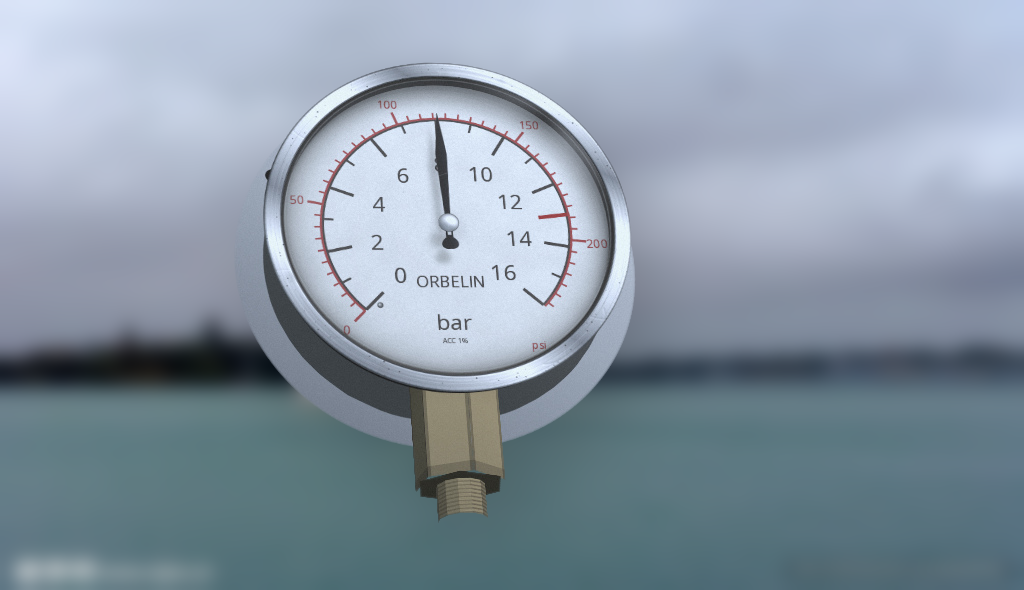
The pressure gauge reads 8 bar
